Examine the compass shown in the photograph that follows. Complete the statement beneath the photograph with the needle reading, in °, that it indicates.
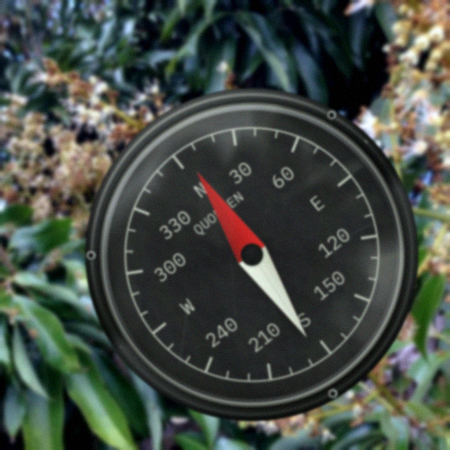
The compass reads 5 °
